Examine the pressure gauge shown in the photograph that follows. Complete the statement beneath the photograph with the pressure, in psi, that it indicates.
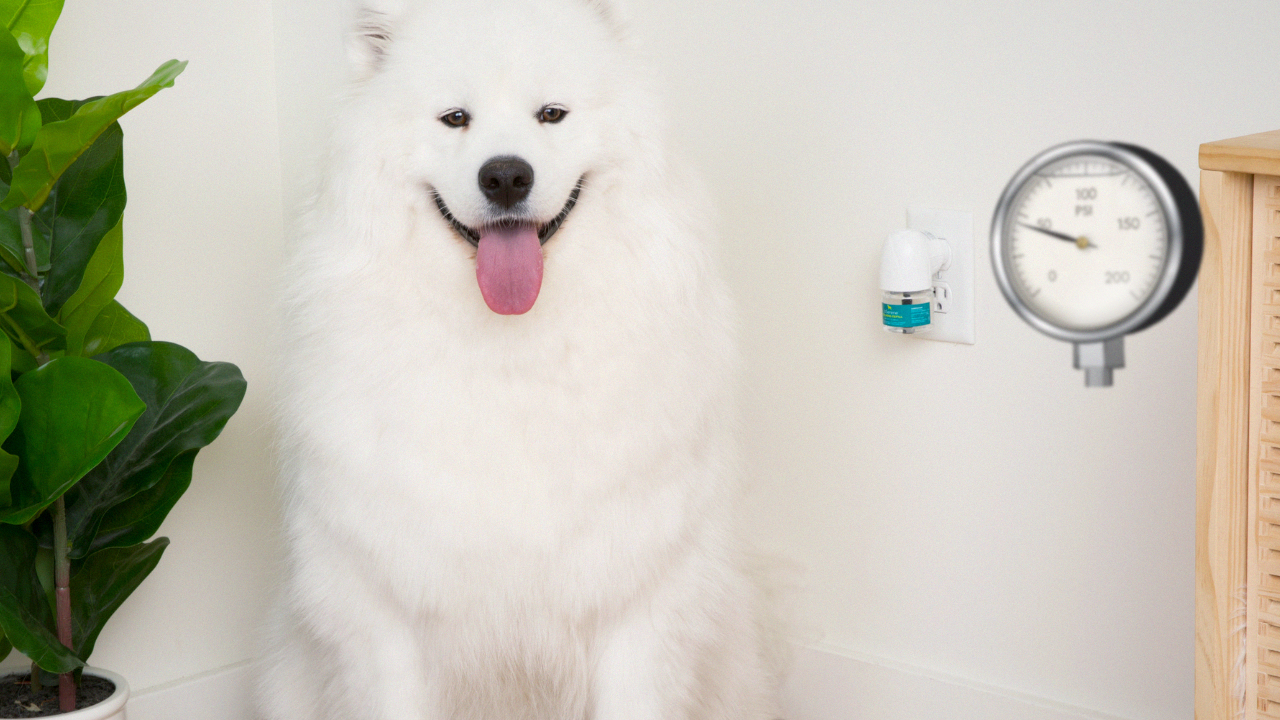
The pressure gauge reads 45 psi
